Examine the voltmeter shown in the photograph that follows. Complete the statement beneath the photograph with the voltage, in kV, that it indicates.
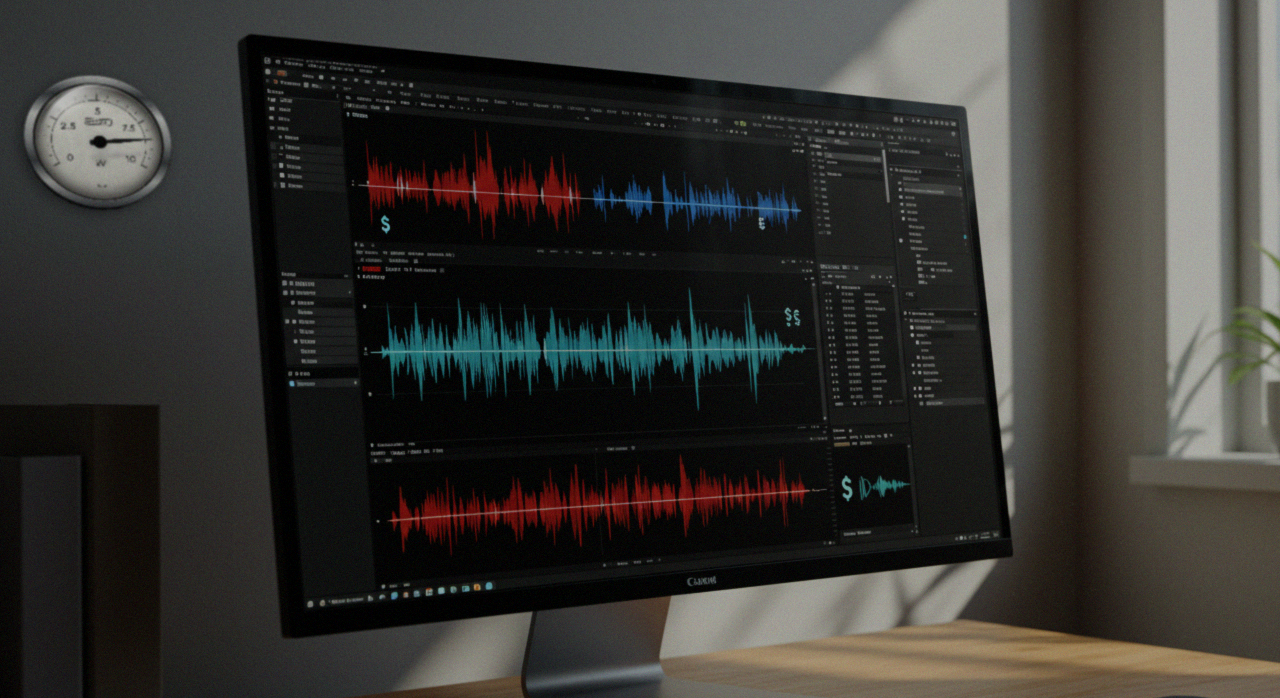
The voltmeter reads 8.5 kV
